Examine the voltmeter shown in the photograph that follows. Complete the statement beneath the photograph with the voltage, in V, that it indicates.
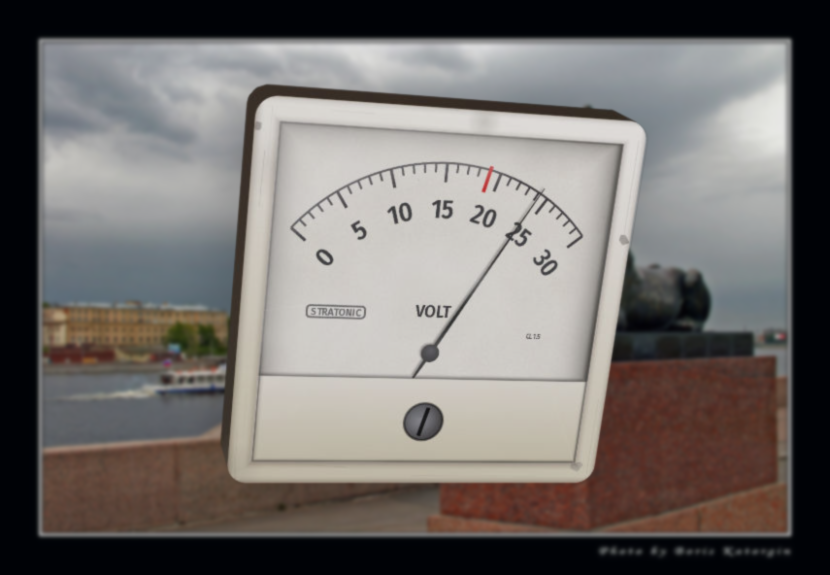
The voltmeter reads 24 V
